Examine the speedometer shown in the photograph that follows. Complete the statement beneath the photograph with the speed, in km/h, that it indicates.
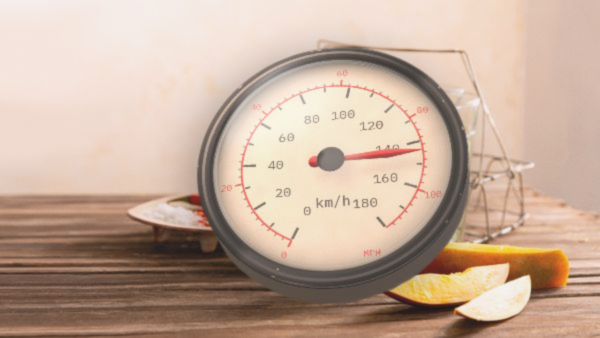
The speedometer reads 145 km/h
